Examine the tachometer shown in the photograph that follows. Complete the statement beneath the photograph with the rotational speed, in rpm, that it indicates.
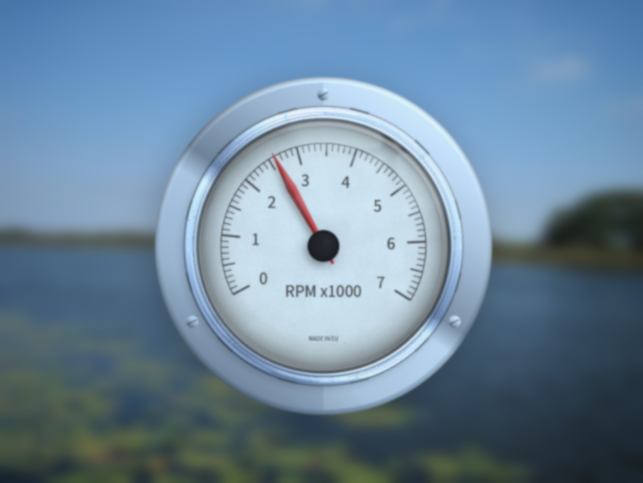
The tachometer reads 2600 rpm
